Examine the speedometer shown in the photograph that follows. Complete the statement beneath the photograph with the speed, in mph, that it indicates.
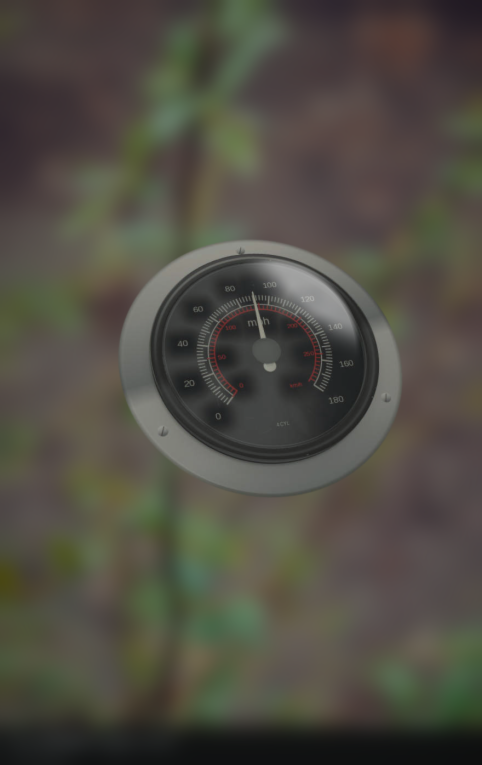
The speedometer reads 90 mph
